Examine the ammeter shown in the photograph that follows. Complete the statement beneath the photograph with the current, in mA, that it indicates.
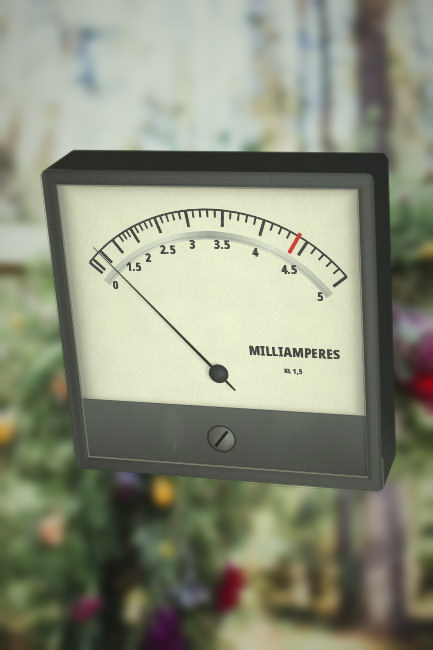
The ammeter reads 1 mA
